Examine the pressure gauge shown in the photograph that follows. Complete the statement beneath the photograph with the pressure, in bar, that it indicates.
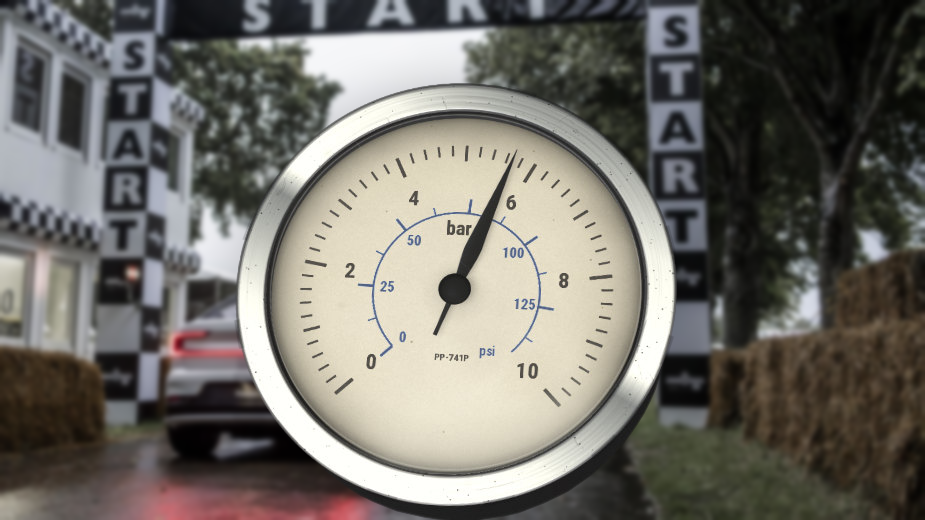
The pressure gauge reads 5.7 bar
